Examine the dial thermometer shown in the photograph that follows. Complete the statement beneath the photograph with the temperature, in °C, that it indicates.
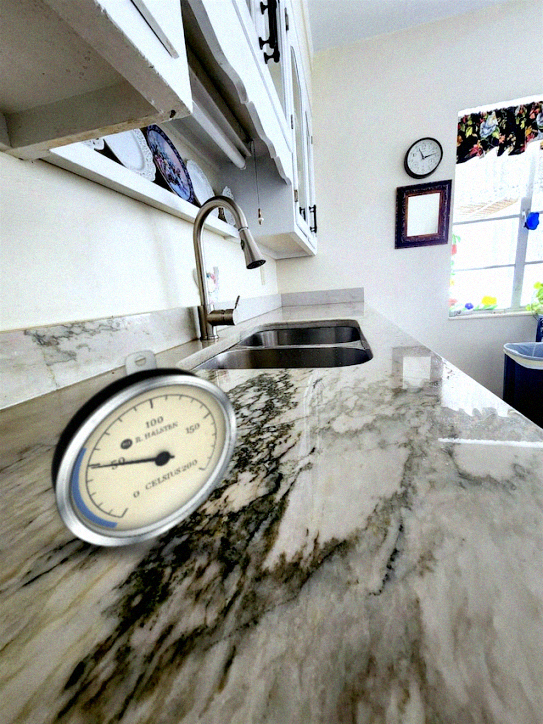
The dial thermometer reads 50 °C
